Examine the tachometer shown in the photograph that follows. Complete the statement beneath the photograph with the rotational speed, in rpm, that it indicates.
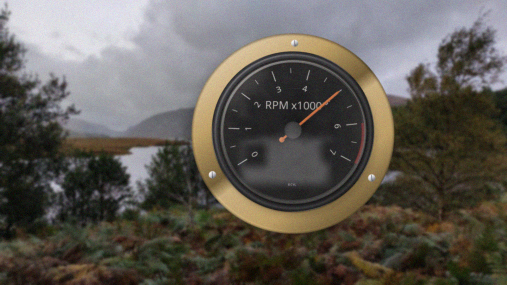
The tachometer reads 5000 rpm
